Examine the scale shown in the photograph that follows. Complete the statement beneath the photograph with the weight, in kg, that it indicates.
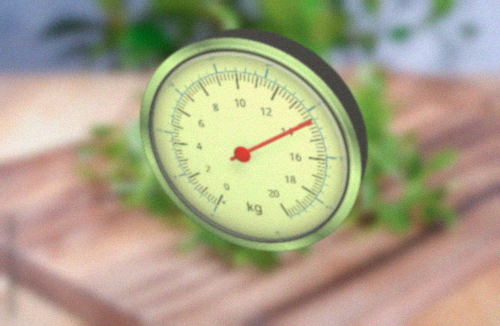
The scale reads 14 kg
